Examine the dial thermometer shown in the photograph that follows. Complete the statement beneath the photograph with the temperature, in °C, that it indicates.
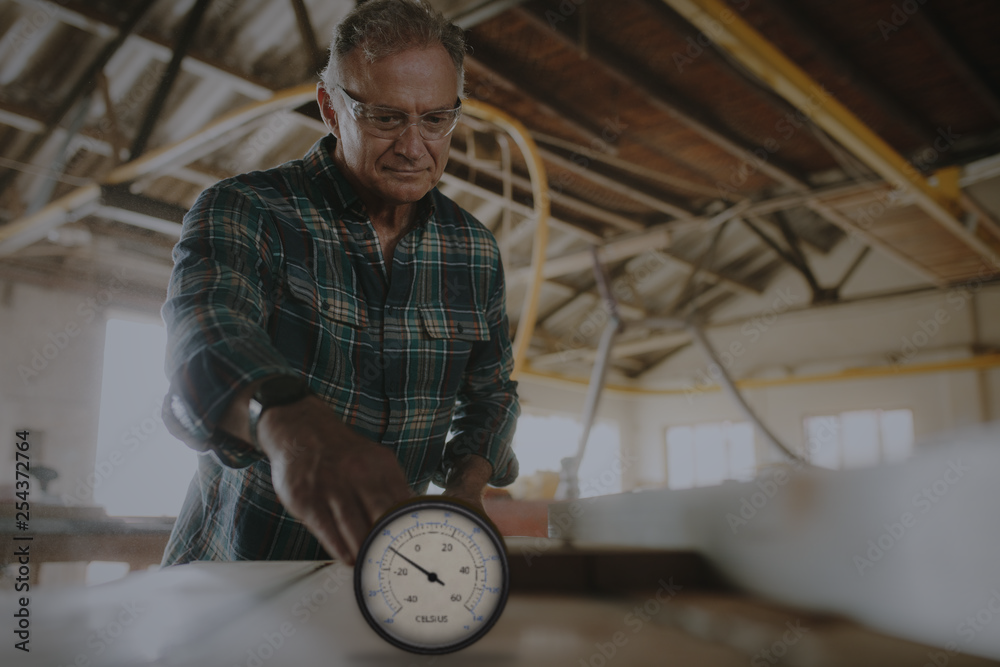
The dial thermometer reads -10 °C
